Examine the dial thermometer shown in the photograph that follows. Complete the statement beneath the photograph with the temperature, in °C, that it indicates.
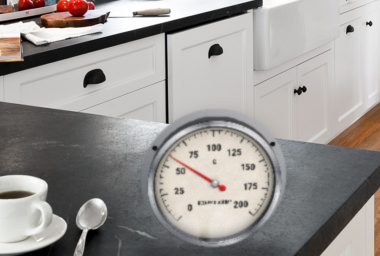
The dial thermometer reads 60 °C
